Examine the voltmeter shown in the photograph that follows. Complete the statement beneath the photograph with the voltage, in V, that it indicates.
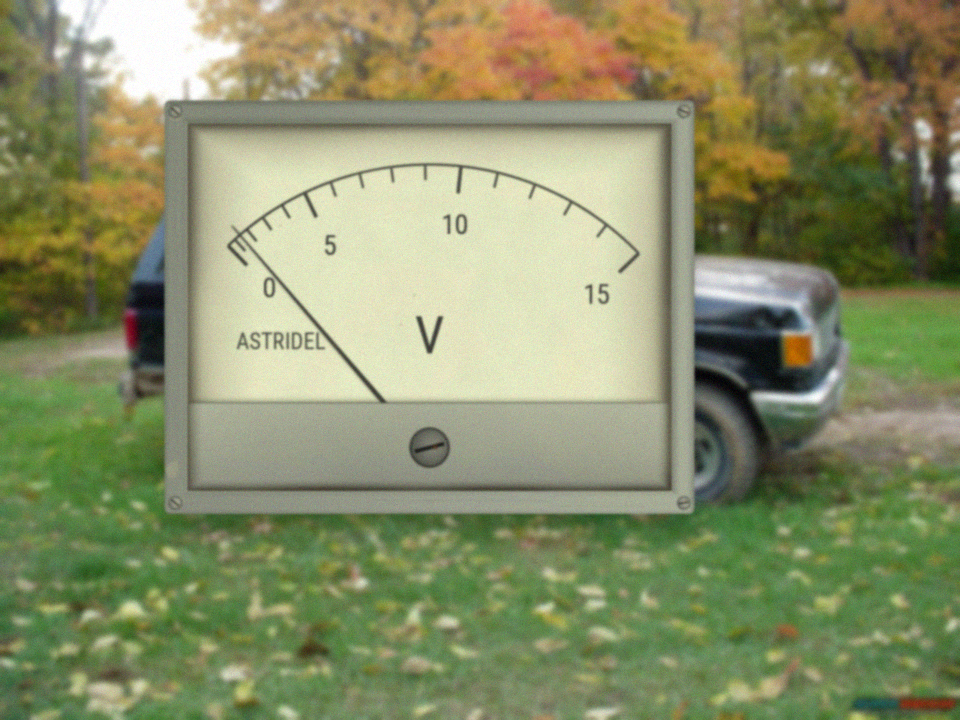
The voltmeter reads 1.5 V
